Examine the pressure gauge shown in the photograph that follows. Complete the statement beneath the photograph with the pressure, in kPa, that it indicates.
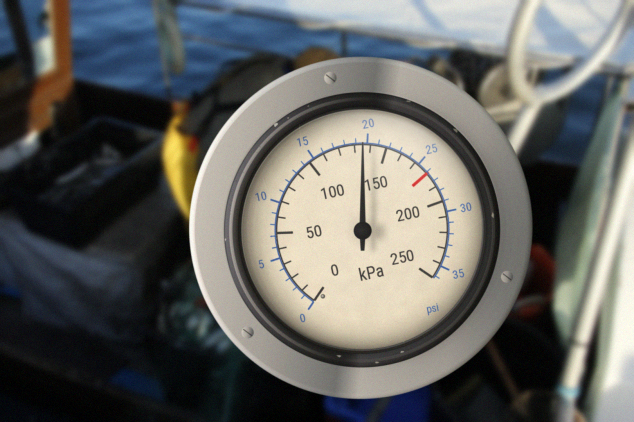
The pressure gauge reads 135 kPa
